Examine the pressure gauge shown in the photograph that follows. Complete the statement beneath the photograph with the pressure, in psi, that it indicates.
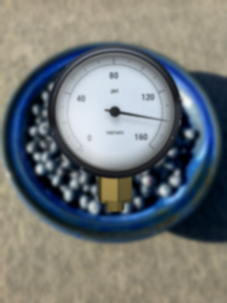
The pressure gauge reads 140 psi
